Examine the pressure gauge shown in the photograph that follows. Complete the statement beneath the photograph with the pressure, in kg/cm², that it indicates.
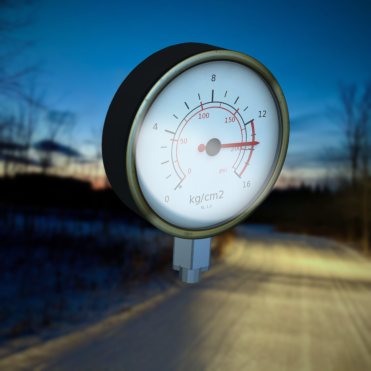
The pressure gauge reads 13.5 kg/cm²
